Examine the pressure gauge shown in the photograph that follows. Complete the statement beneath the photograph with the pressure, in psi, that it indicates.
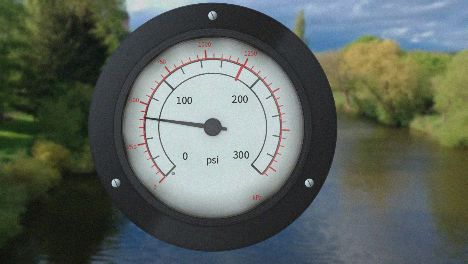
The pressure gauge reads 60 psi
